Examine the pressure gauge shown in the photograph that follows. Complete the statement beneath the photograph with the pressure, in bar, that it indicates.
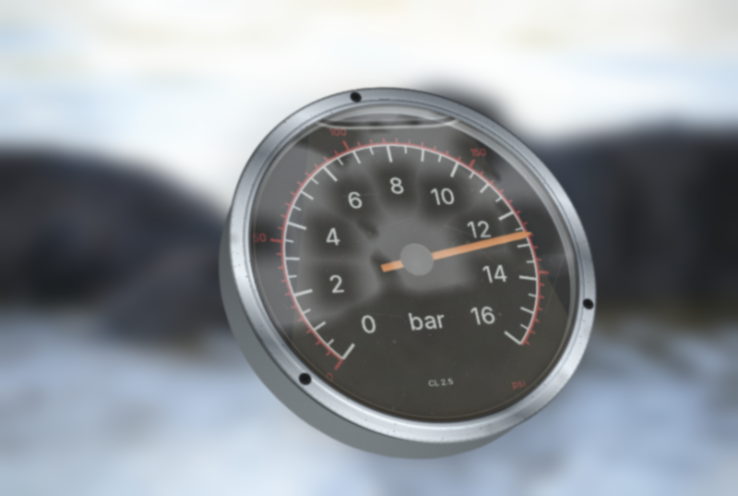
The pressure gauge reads 12.75 bar
